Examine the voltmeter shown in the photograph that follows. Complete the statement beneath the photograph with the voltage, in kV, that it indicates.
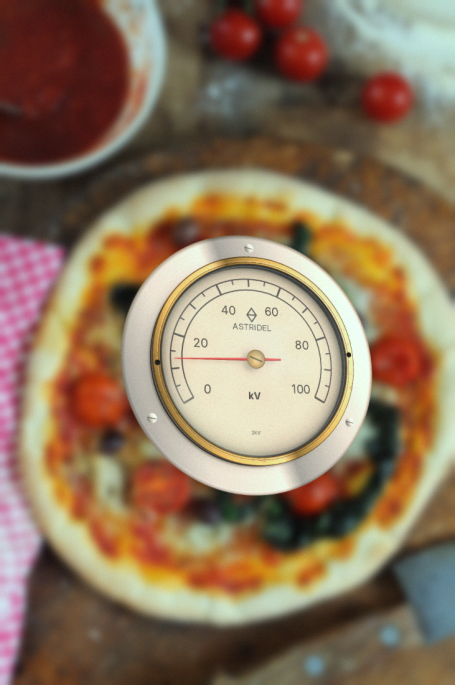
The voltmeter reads 12.5 kV
